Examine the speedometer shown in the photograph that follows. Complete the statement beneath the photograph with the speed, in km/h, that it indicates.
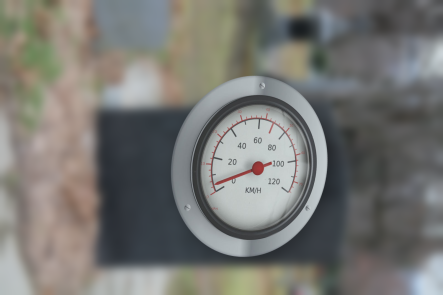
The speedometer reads 5 km/h
